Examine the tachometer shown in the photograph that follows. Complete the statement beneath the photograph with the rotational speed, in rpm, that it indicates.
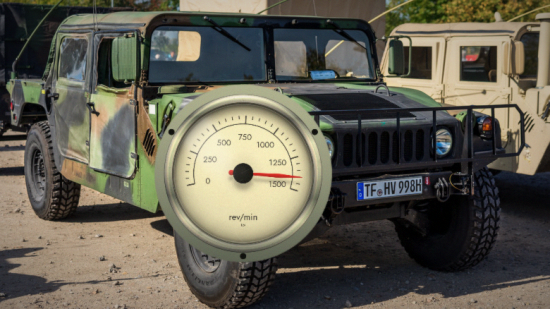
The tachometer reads 1400 rpm
